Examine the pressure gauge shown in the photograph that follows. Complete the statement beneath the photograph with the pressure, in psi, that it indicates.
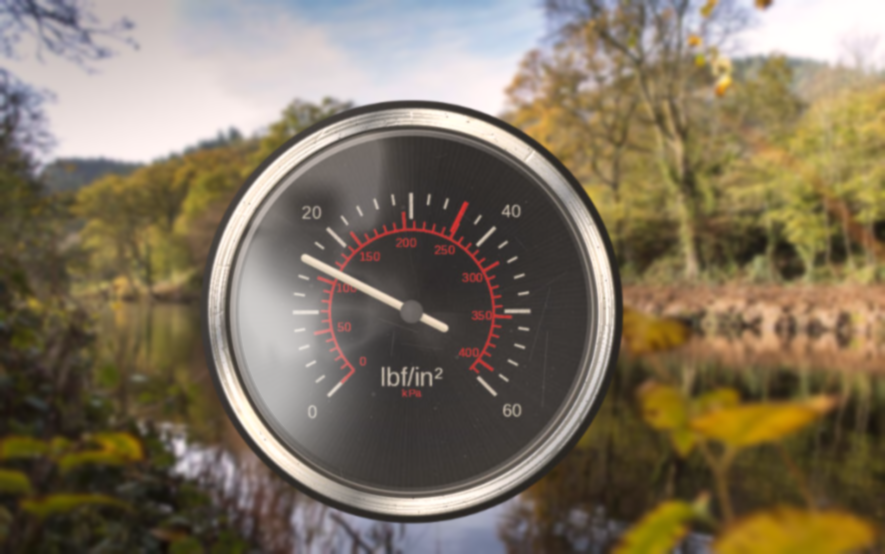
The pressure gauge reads 16 psi
